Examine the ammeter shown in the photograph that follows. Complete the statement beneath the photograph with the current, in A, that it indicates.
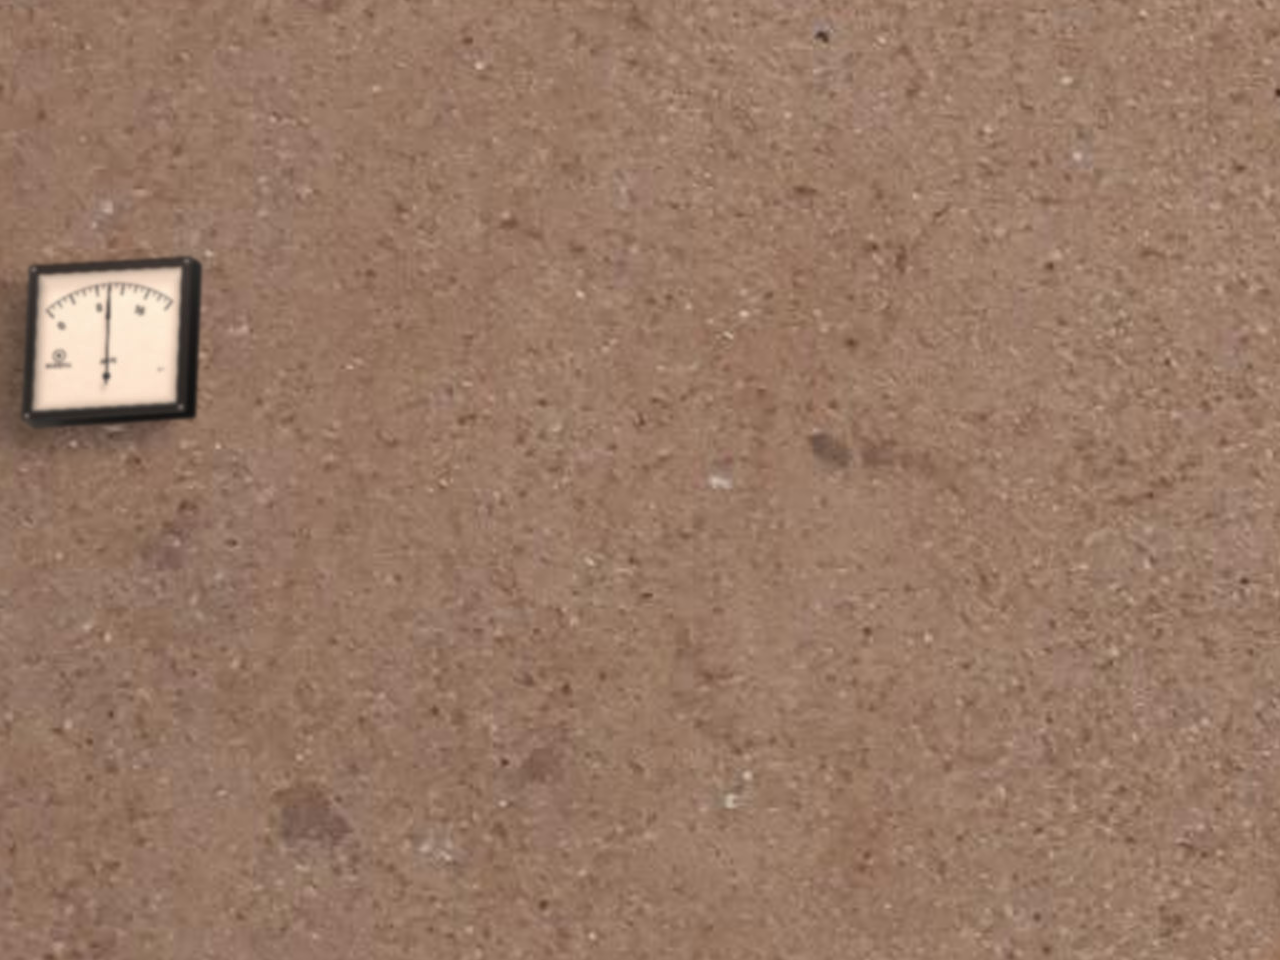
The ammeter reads 10 A
